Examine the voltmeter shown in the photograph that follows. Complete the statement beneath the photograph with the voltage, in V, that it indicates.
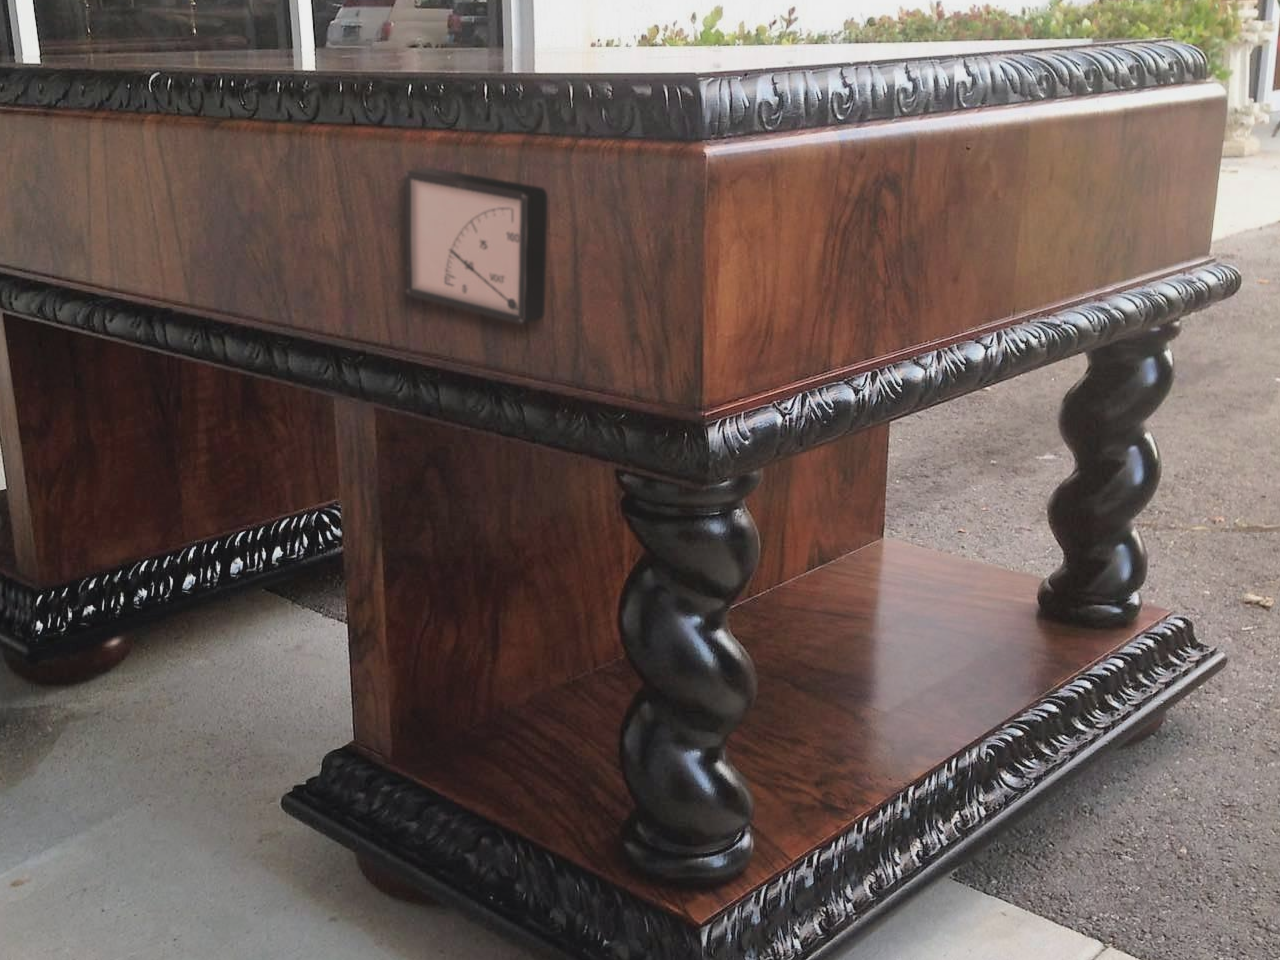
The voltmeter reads 50 V
